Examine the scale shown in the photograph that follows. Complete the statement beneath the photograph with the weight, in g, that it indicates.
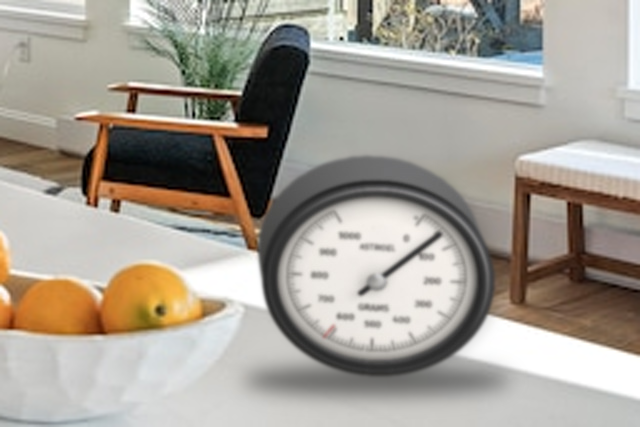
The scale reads 50 g
